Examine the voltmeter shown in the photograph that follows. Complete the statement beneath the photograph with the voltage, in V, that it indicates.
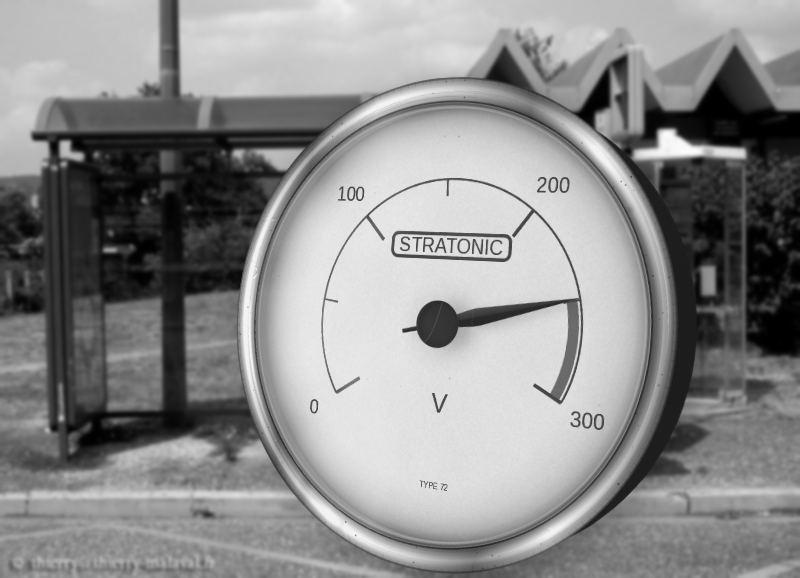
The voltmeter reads 250 V
